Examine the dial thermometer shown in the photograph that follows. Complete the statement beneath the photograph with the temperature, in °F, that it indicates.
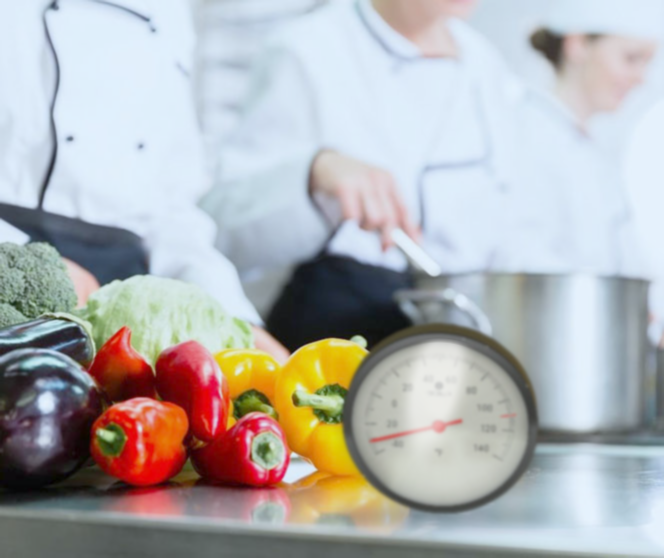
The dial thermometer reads -30 °F
